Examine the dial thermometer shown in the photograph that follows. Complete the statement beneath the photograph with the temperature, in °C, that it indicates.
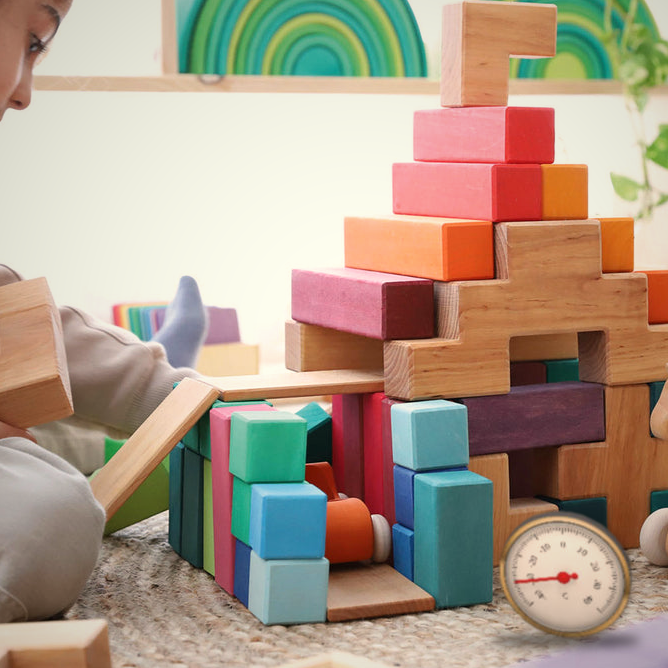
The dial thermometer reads -30 °C
